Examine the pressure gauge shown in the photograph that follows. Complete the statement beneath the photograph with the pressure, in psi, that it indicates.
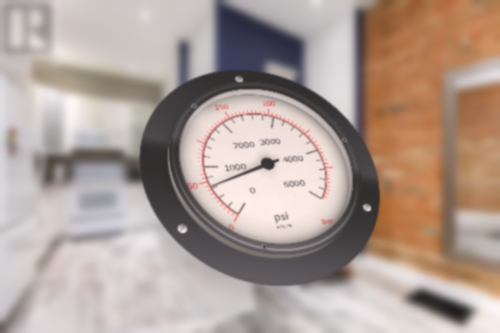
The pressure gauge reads 600 psi
